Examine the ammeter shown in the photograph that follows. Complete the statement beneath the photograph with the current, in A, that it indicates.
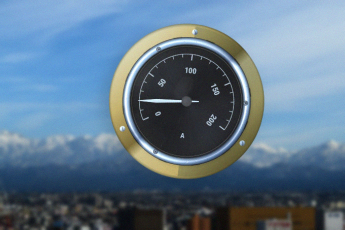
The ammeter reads 20 A
